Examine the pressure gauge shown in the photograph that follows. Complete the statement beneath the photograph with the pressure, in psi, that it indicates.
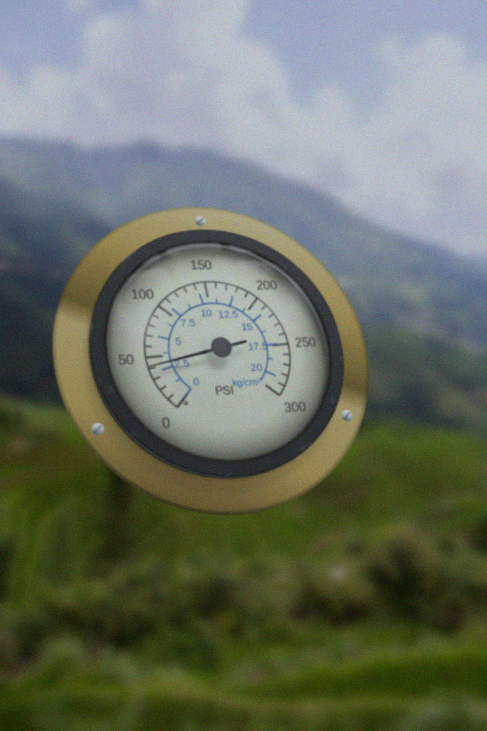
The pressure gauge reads 40 psi
